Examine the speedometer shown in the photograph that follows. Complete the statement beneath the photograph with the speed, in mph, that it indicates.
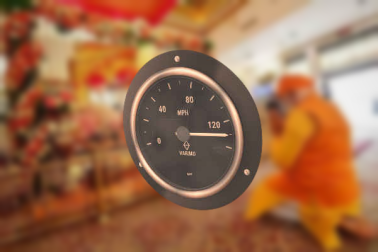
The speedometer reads 130 mph
